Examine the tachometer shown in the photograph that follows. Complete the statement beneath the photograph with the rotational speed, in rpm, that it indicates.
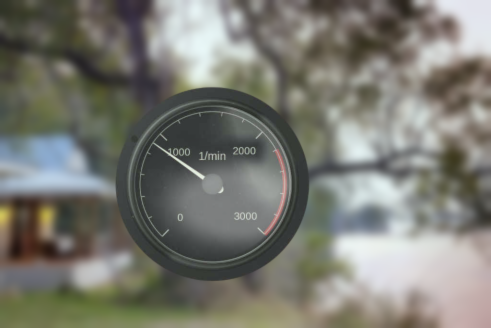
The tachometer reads 900 rpm
